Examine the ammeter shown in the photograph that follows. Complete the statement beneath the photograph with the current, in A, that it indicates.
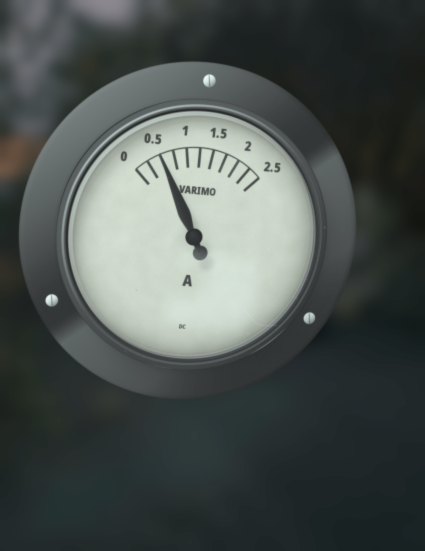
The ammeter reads 0.5 A
